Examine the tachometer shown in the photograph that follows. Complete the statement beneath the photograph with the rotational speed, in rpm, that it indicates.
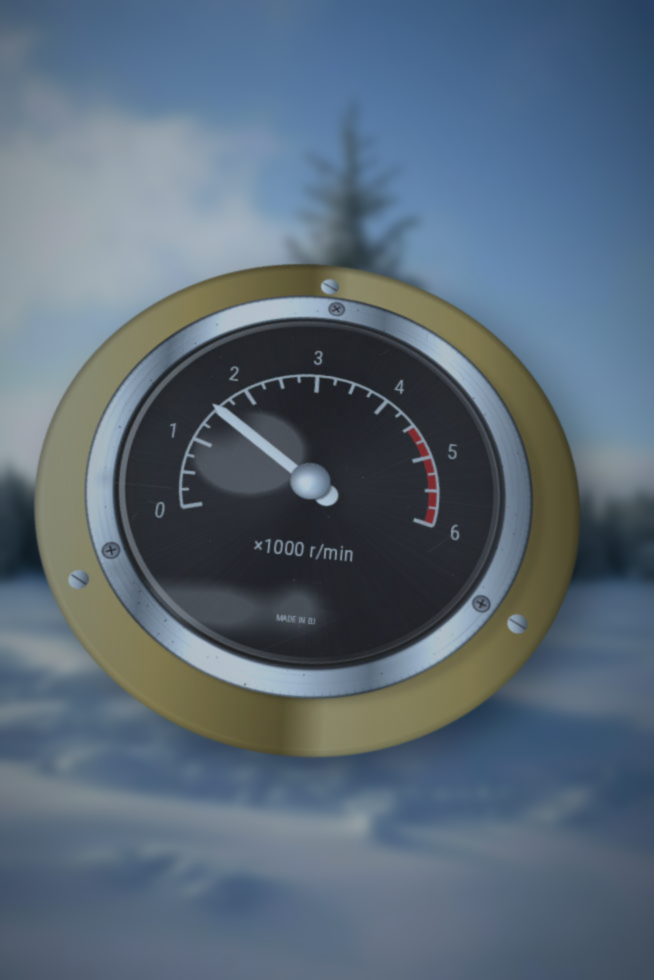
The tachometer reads 1500 rpm
